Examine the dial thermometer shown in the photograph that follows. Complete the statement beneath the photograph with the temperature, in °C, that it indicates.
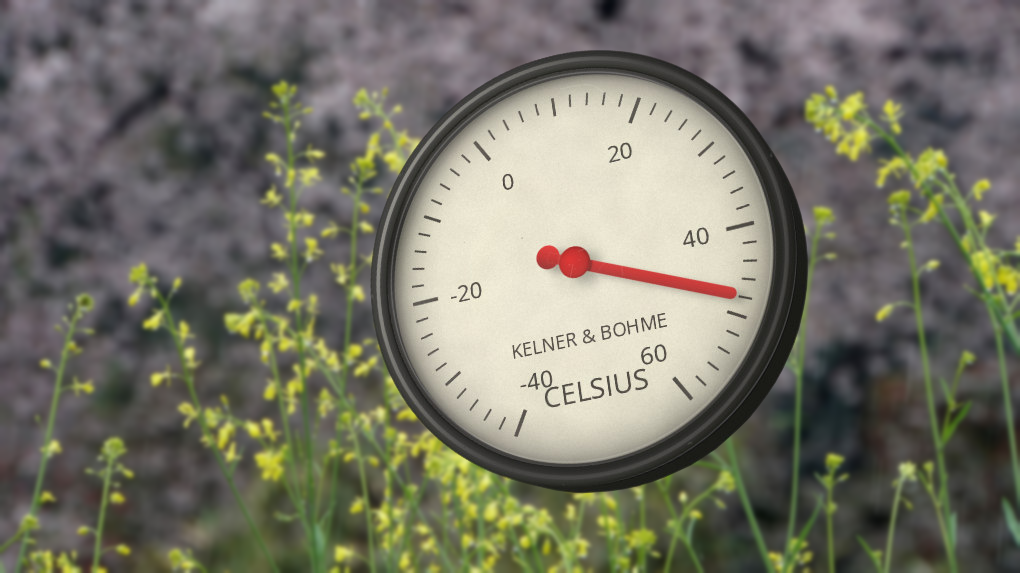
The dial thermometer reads 48 °C
